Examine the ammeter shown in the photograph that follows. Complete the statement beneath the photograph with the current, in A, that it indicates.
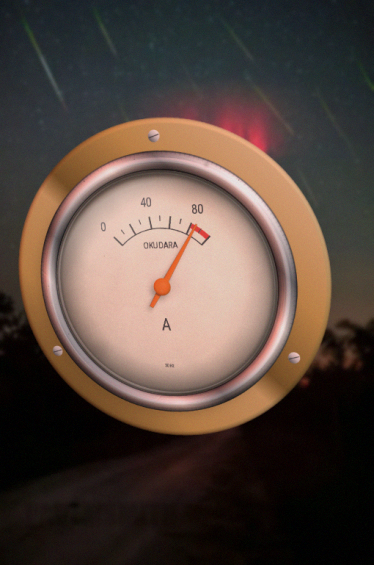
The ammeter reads 85 A
